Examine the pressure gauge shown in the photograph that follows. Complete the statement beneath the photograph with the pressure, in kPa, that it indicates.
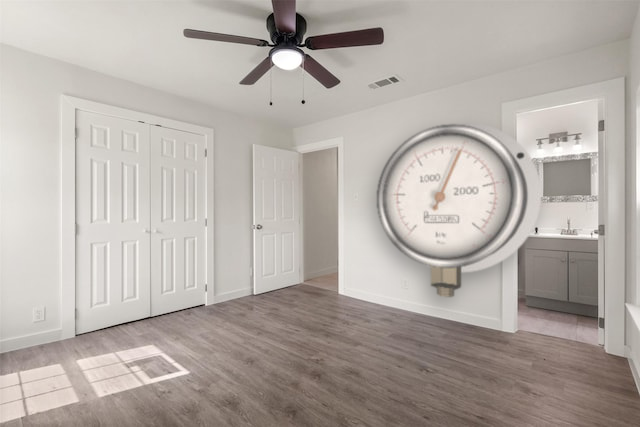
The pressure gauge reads 1500 kPa
